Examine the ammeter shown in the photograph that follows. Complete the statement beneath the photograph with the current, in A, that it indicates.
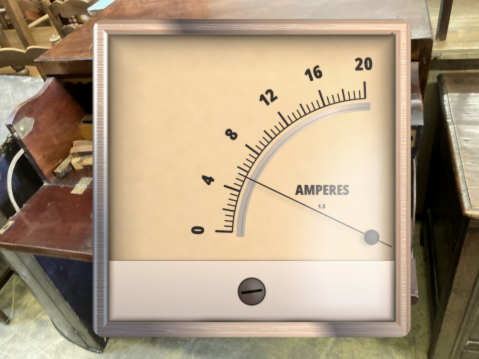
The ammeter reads 5.5 A
